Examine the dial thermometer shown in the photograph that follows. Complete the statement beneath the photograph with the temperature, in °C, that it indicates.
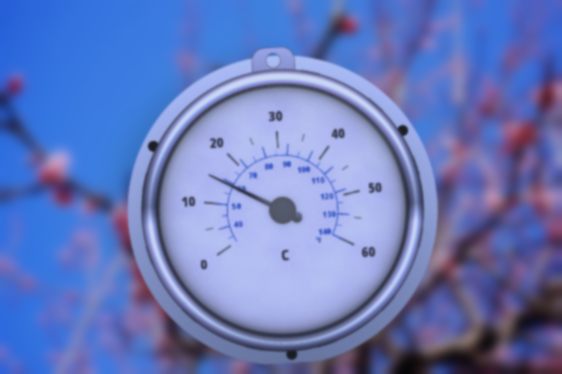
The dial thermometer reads 15 °C
